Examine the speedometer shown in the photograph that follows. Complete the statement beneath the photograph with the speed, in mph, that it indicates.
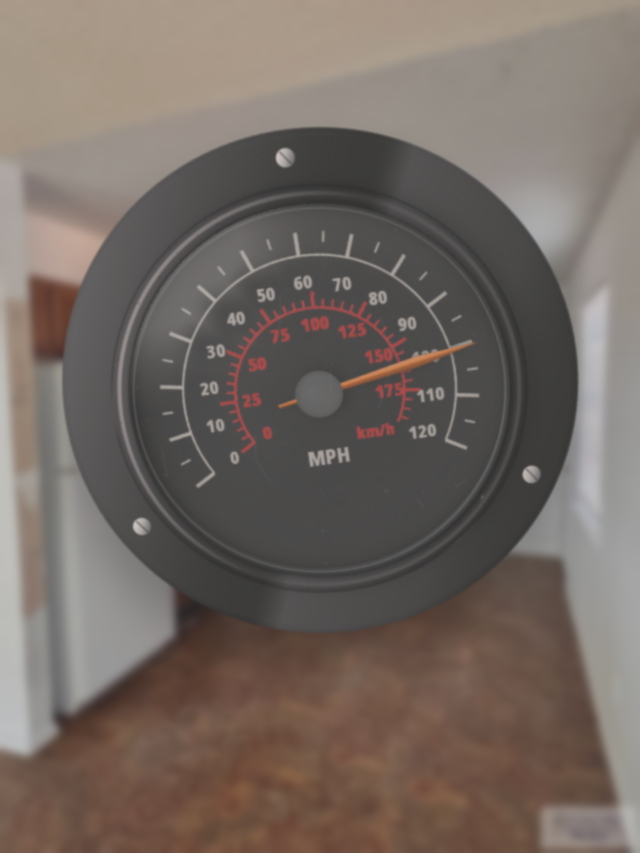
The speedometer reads 100 mph
